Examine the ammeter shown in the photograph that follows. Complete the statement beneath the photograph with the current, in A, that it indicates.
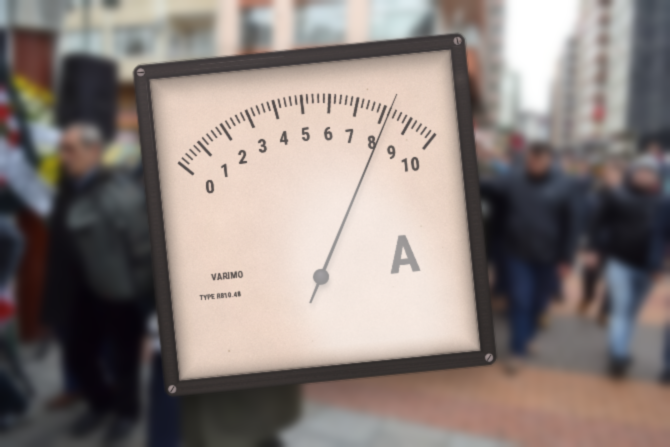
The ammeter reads 8.2 A
